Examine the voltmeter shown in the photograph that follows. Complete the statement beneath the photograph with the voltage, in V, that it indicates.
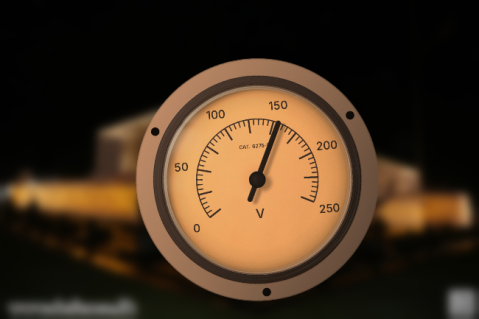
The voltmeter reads 155 V
